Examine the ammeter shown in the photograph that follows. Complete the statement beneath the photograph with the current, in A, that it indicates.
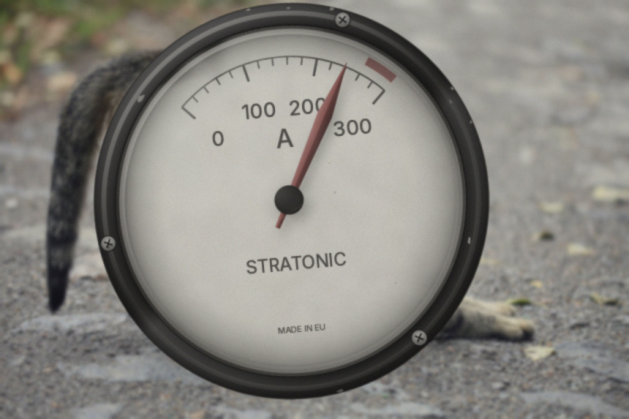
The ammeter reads 240 A
